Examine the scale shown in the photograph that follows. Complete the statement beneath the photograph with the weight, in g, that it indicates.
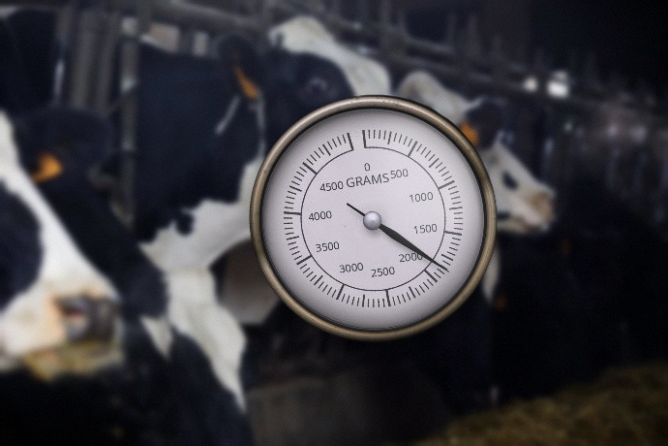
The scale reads 1850 g
